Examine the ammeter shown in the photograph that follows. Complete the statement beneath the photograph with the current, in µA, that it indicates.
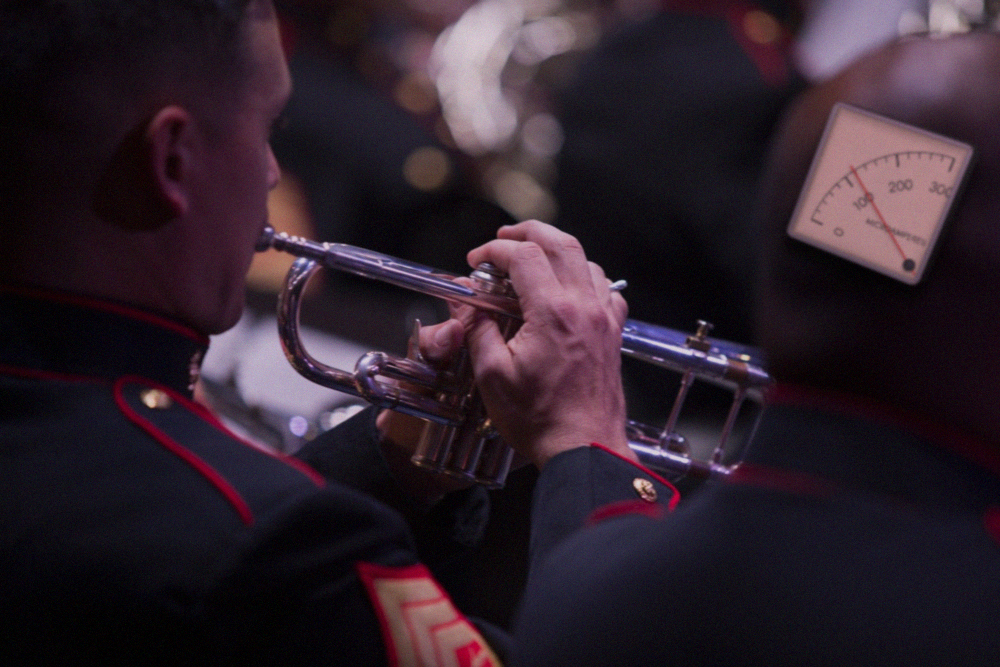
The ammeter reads 120 µA
